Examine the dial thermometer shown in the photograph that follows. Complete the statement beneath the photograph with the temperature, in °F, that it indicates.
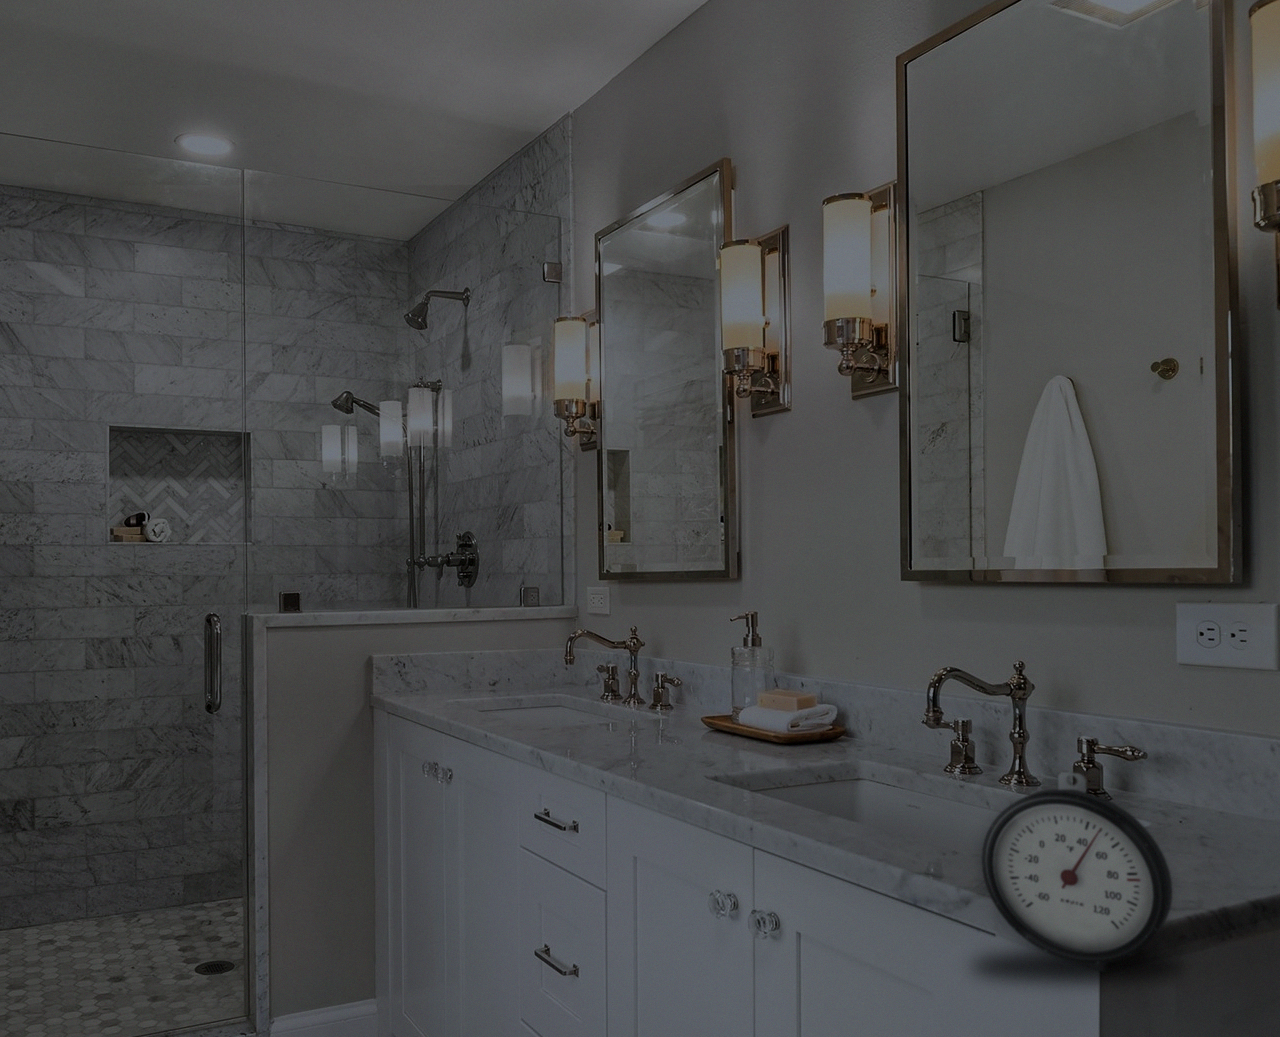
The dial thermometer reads 48 °F
